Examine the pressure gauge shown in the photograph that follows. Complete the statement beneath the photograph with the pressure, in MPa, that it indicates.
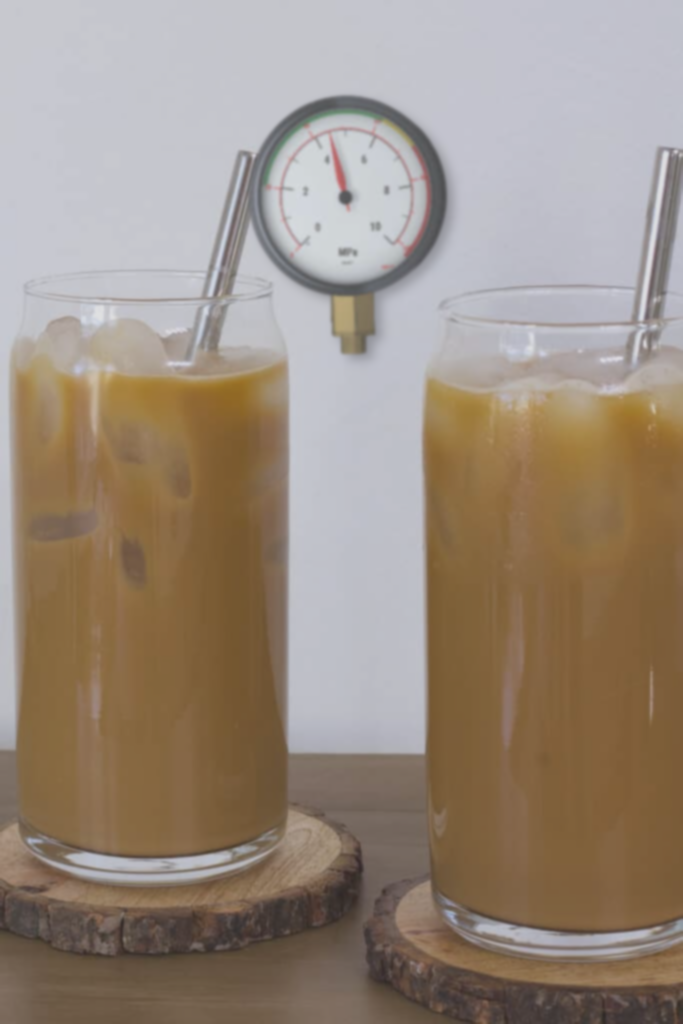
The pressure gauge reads 4.5 MPa
